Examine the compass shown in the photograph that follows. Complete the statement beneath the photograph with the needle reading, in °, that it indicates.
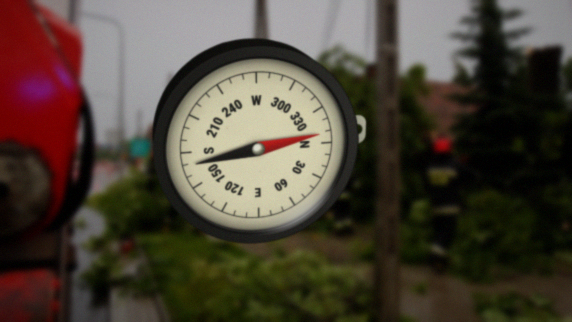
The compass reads 350 °
